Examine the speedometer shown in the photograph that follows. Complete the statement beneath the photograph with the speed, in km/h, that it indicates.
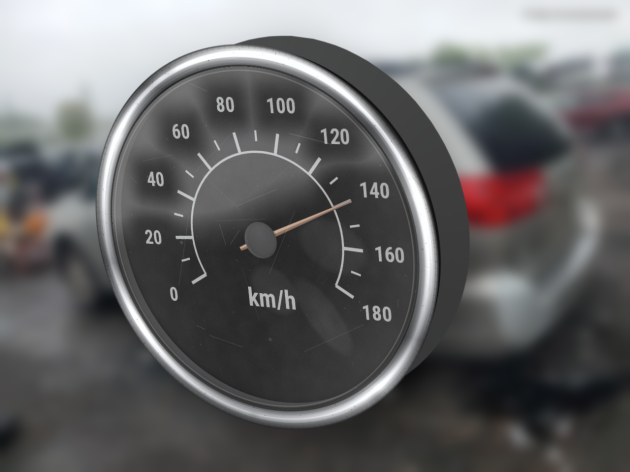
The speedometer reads 140 km/h
